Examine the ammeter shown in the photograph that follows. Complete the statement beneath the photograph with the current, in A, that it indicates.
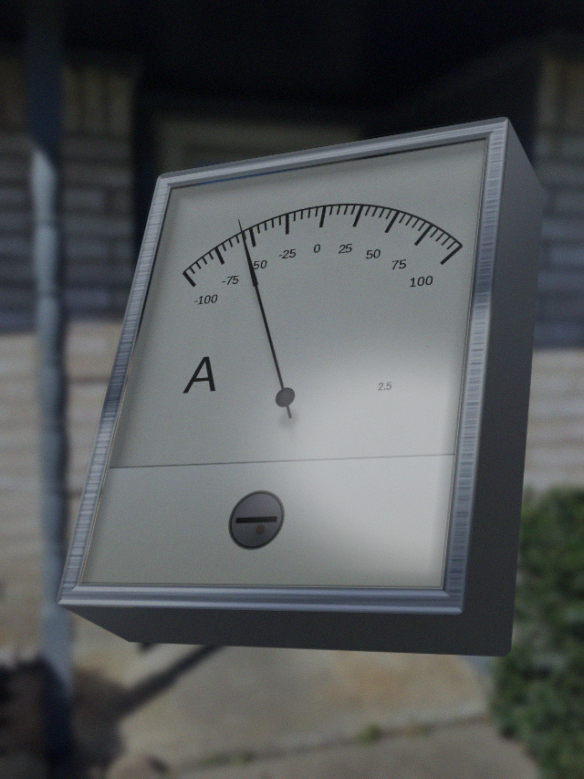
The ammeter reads -55 A
